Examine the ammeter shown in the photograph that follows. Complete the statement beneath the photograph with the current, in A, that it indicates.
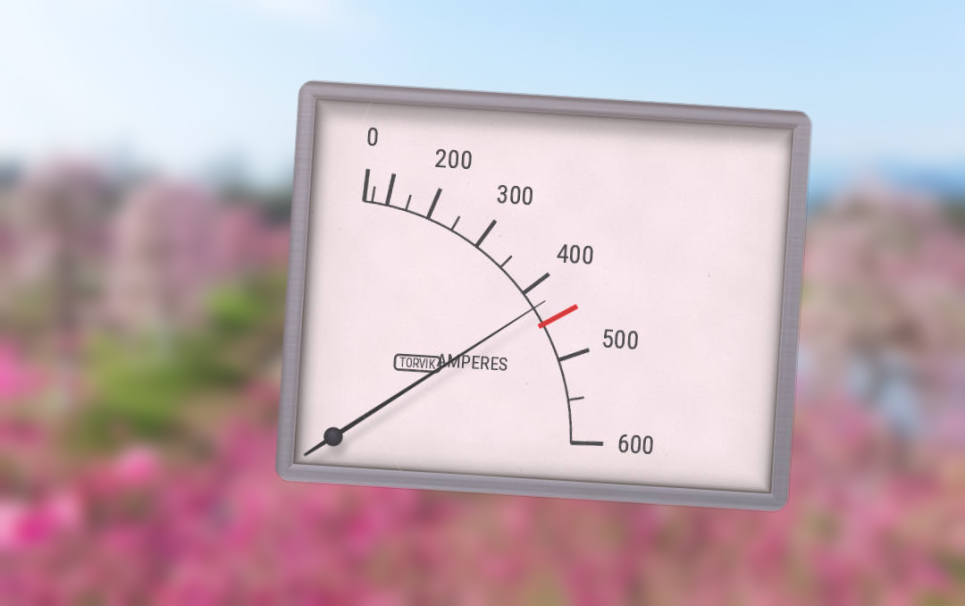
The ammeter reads 425 A
